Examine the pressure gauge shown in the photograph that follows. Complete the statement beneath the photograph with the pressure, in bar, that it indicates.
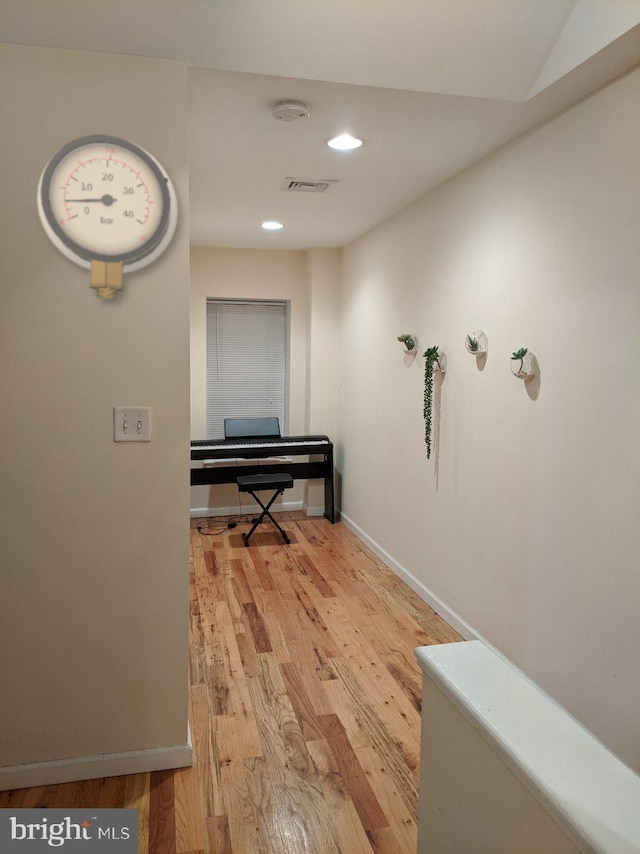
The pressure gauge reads 4 bar
